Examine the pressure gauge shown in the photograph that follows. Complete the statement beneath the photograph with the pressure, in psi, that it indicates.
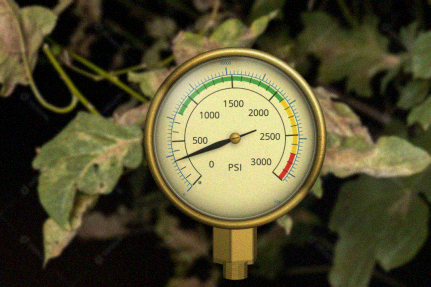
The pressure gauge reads 300 psi
